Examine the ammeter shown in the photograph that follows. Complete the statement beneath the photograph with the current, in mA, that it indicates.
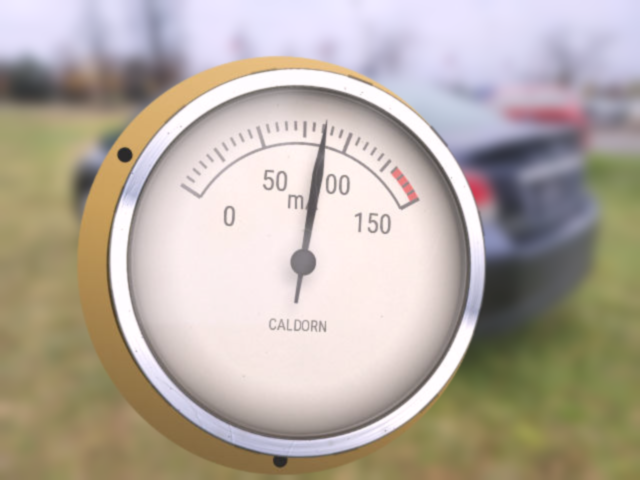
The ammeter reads 85 mA
